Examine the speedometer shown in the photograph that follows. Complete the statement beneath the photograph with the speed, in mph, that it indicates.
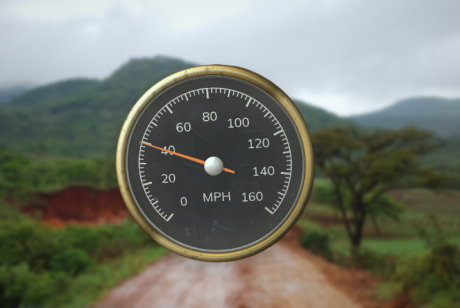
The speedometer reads 40 mph
